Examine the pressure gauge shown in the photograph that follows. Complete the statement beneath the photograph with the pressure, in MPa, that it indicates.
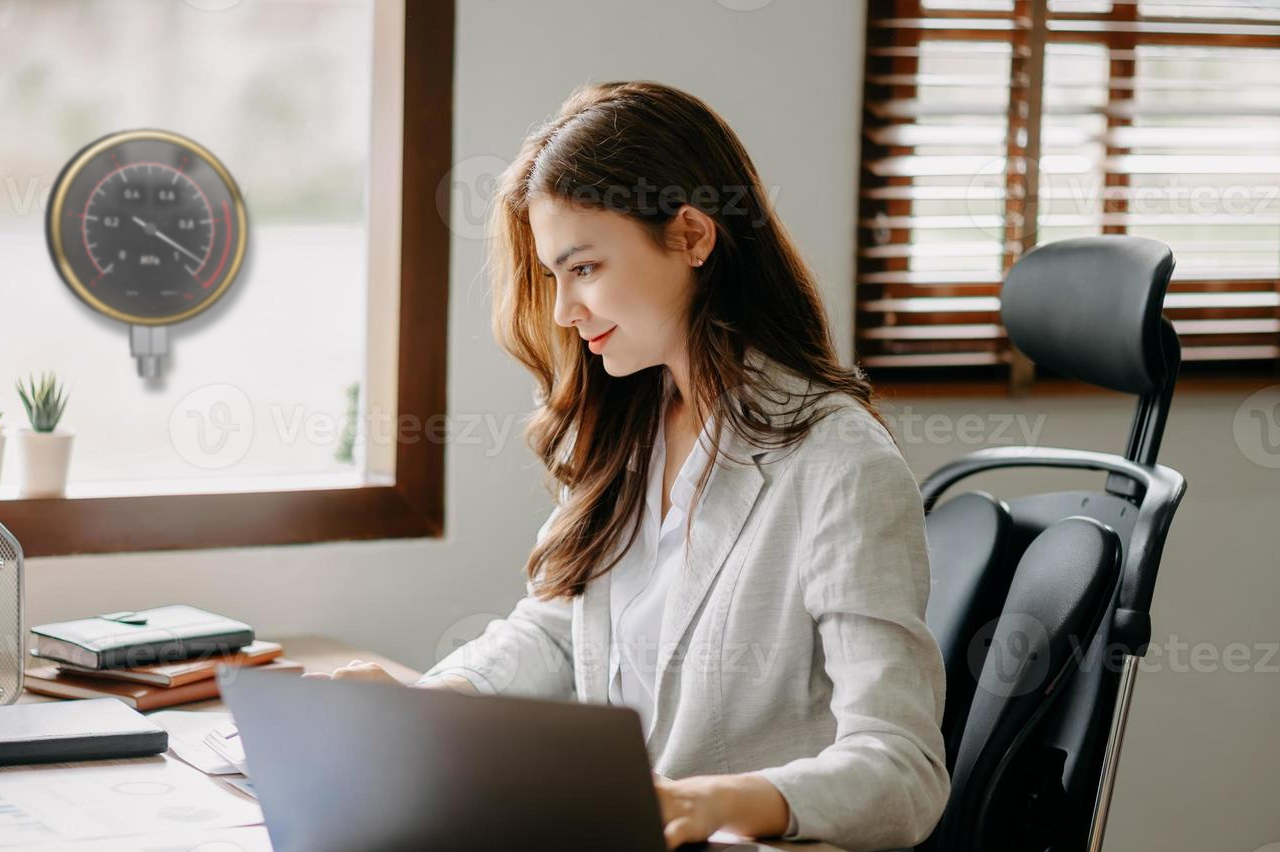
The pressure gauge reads 0.95 MPa
